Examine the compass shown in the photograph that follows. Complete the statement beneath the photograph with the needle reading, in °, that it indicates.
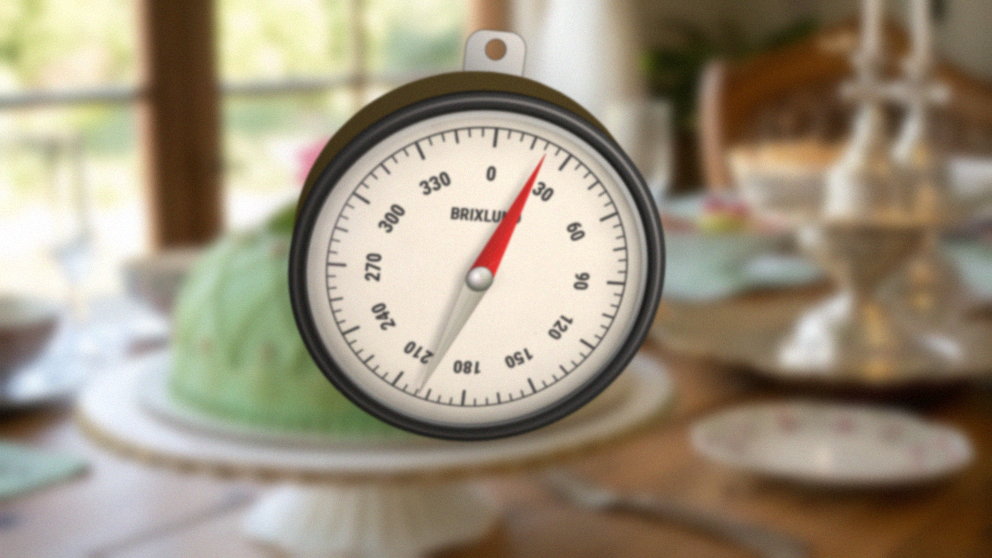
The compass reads 20 °
